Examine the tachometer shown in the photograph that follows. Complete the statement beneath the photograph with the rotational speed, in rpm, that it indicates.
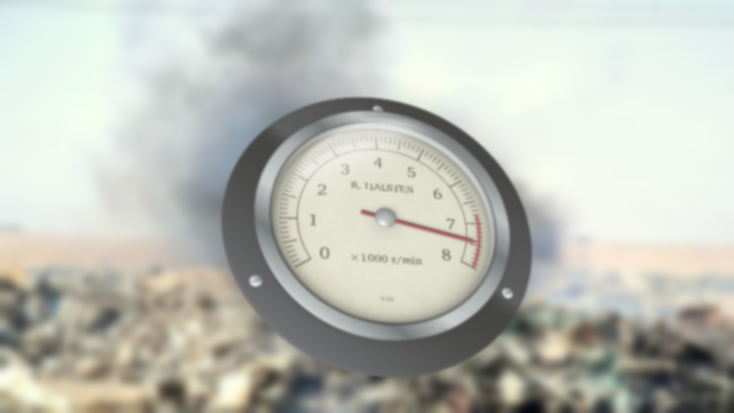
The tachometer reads 7500 rpm
